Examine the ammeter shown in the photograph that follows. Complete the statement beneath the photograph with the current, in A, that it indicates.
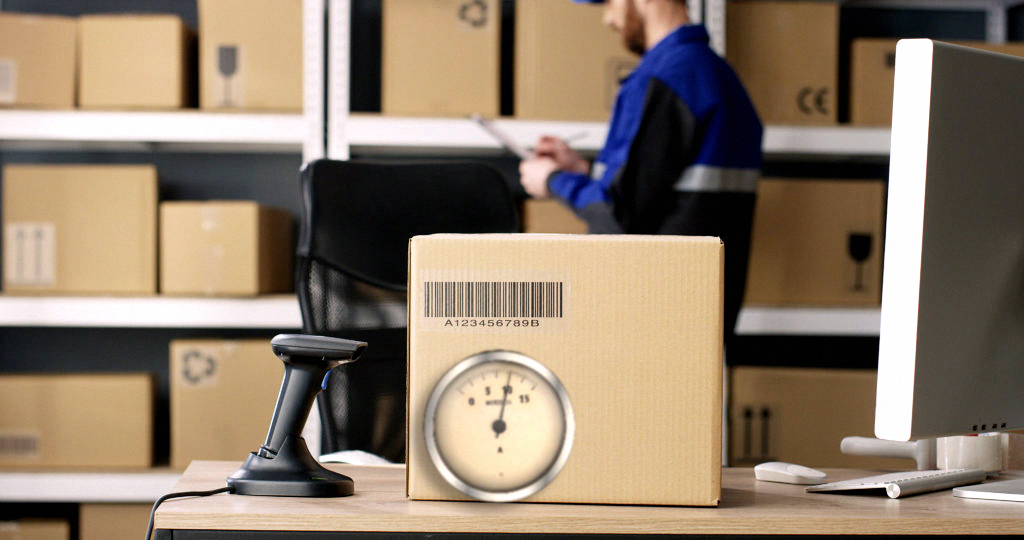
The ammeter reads 10 A
